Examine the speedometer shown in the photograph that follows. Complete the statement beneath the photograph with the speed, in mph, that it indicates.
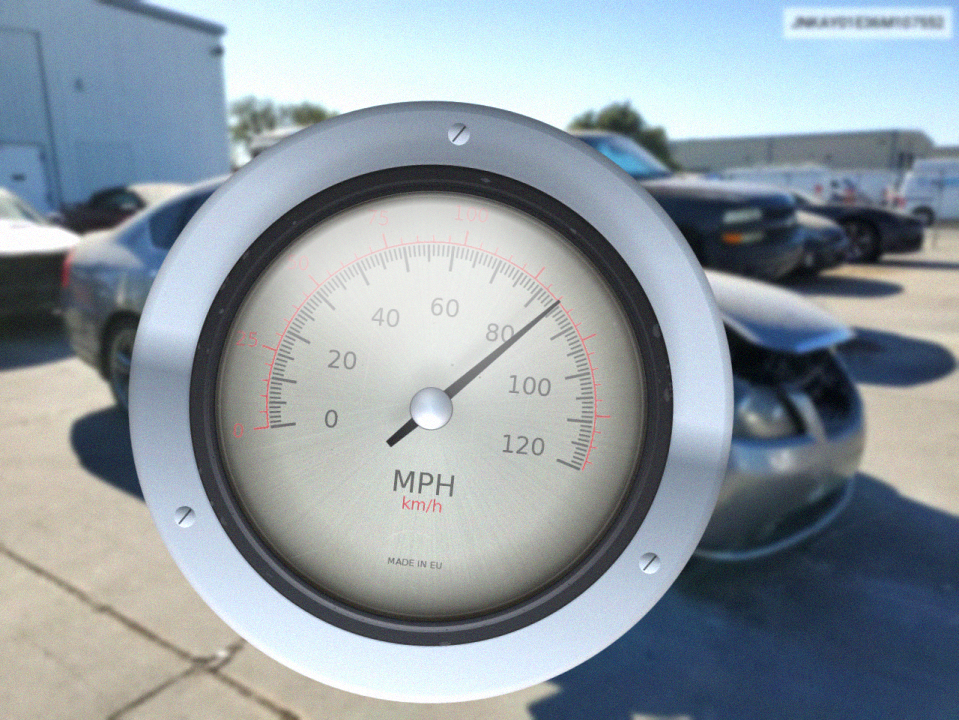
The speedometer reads 84 mph
